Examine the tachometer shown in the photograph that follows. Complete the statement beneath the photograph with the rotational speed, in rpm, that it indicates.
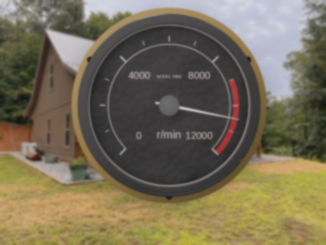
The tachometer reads 10500 rpm
